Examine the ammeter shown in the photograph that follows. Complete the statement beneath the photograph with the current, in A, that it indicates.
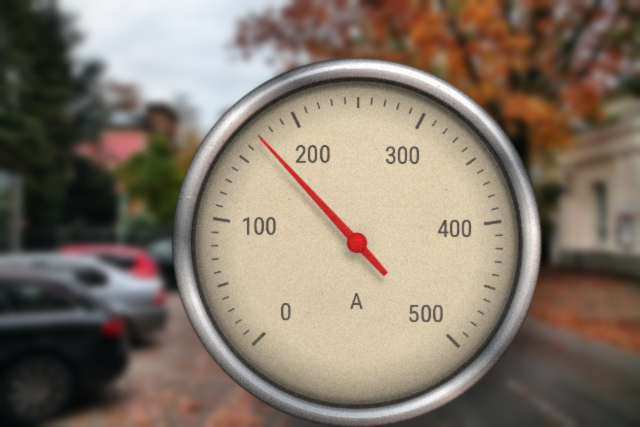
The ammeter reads 170 A
